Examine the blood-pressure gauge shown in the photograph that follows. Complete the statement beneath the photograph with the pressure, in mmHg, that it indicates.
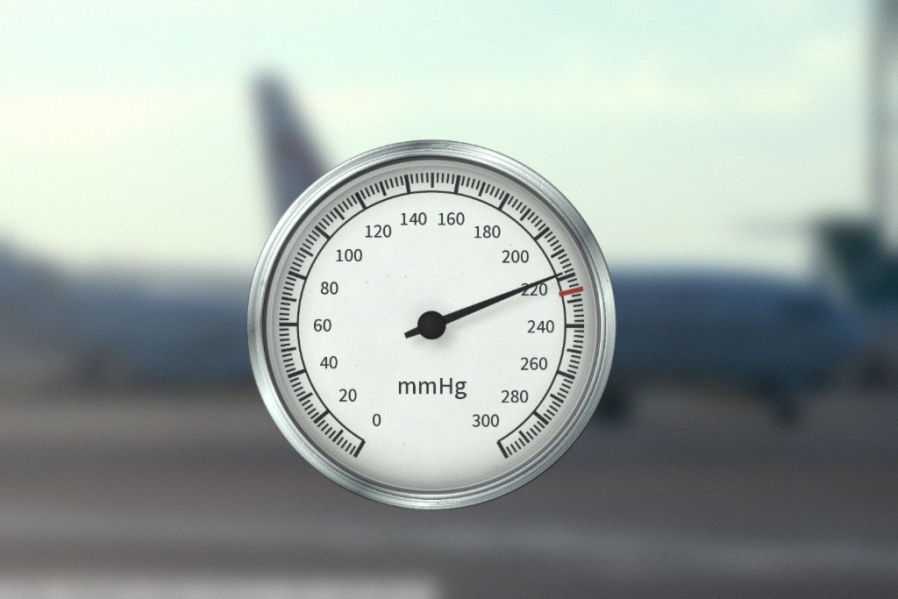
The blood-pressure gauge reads 218 mmHg
